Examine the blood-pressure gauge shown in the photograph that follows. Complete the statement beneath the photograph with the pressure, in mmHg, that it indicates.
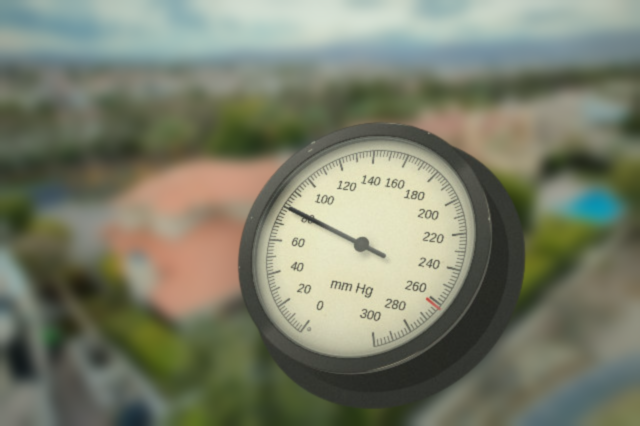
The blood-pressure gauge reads 80 mmHg
